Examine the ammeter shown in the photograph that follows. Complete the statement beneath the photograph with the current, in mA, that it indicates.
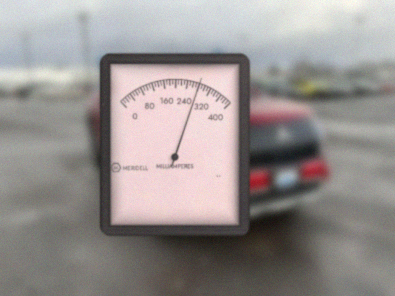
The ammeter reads 280 mA
